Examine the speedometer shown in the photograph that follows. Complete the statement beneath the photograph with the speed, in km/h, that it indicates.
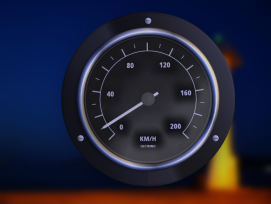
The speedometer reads 10 km/h
